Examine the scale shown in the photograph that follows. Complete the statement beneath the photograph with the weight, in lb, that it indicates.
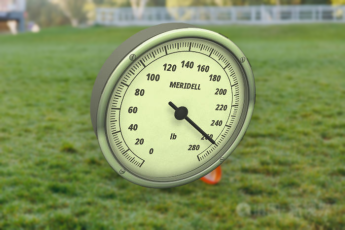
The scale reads 260 lb
